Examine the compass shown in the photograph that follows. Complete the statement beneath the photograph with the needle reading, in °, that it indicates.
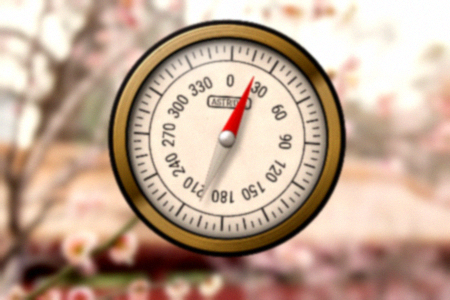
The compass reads 20 °
